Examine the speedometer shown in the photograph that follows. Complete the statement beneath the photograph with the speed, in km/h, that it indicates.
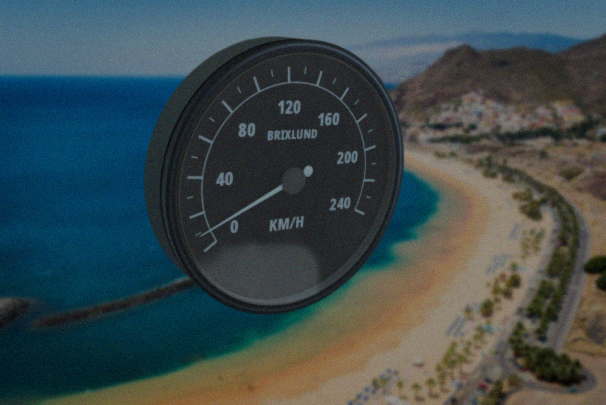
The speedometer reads 10 km/h
